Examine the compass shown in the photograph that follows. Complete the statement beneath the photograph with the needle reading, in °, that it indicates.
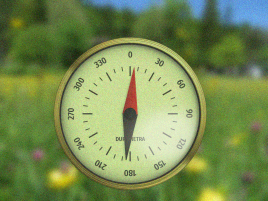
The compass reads 5 °
